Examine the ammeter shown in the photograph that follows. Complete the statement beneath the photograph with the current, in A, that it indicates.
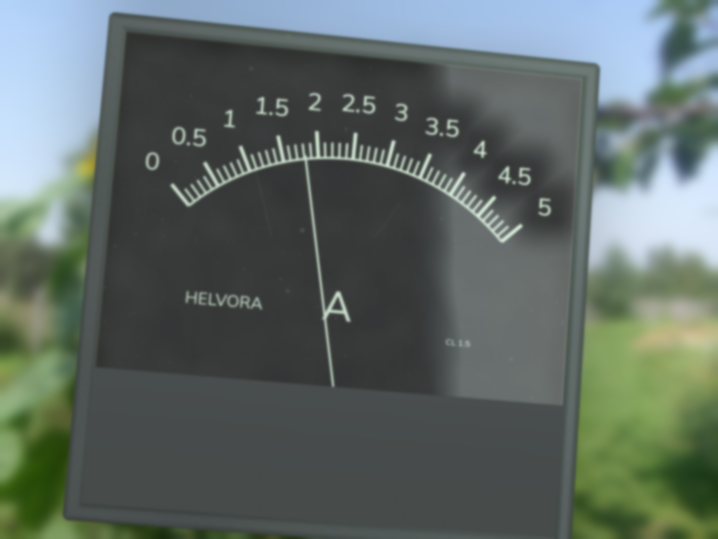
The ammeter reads 1.8 A
